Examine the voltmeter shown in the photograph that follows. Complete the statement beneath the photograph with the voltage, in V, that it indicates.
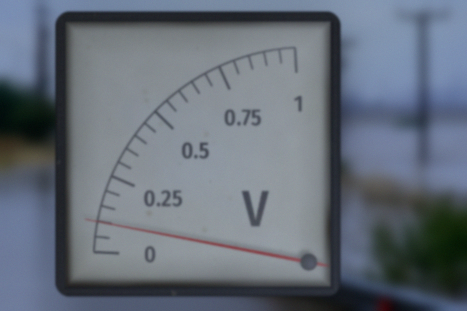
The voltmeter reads 0.1 V
